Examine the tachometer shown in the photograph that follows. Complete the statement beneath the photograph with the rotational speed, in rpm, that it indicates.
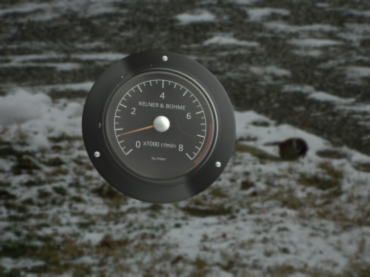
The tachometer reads 750 rpm
